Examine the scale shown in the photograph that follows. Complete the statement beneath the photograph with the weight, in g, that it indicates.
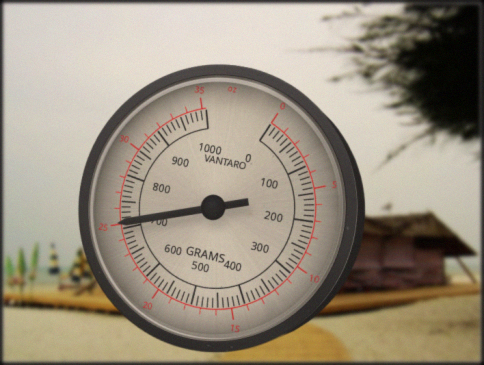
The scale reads 710 g
